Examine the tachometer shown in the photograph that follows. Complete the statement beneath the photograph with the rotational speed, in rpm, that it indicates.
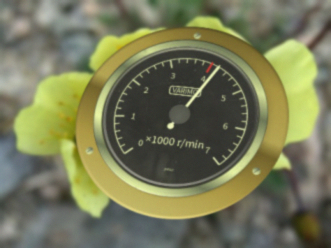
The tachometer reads 4200 rpm
